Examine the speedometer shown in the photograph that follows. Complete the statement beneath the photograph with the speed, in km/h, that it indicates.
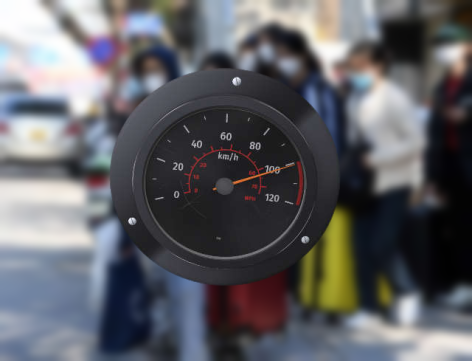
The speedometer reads 100 km/h
